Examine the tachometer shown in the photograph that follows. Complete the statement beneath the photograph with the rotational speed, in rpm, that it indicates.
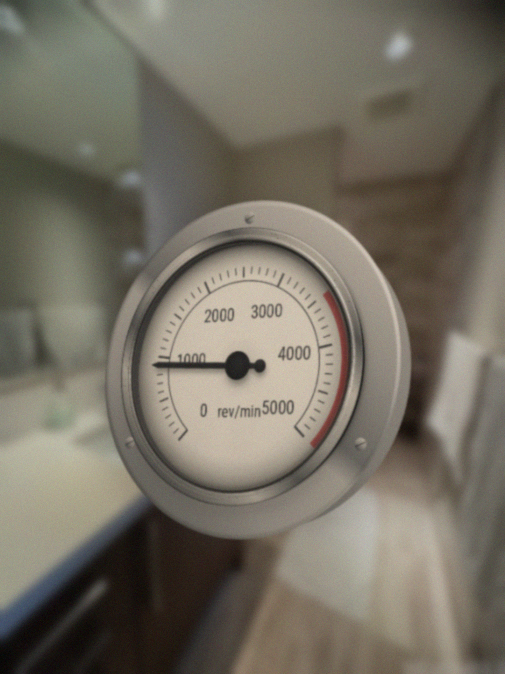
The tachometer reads 900 rpm
